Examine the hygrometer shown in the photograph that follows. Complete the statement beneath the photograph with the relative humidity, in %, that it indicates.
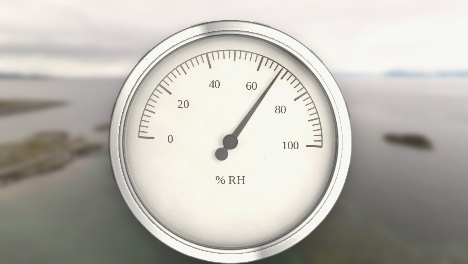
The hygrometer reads 68 %
